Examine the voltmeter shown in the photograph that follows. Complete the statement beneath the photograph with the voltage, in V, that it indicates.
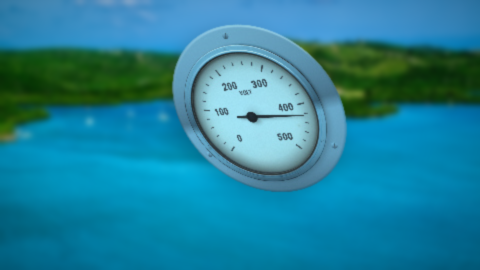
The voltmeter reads 420 V
